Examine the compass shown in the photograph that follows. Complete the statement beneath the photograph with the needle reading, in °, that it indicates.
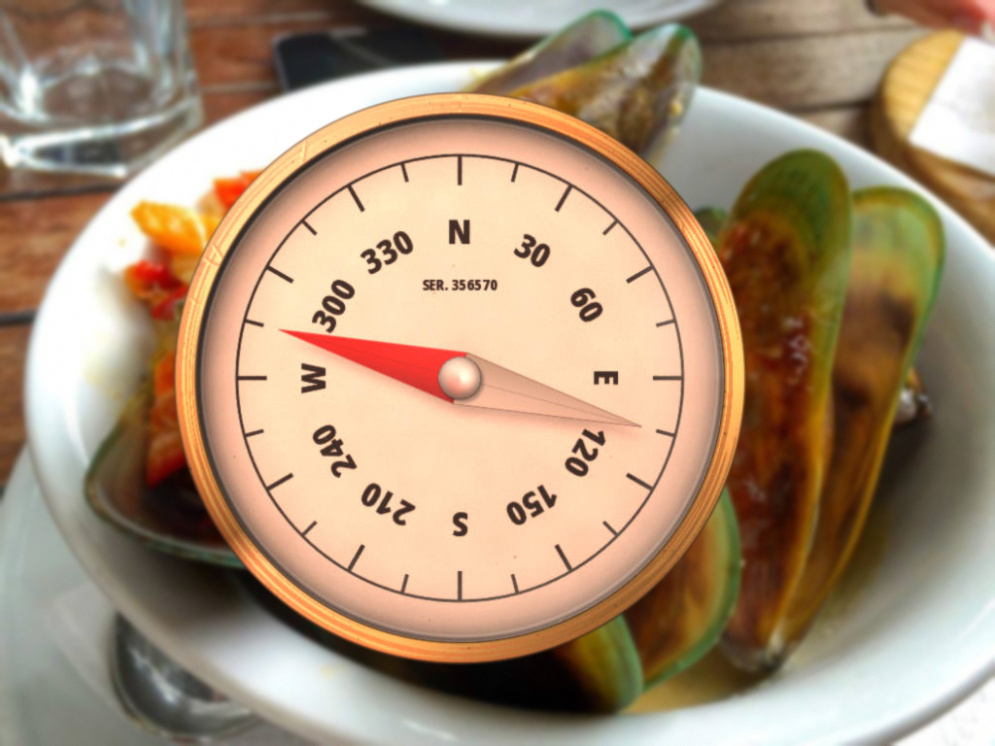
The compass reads 285 °
